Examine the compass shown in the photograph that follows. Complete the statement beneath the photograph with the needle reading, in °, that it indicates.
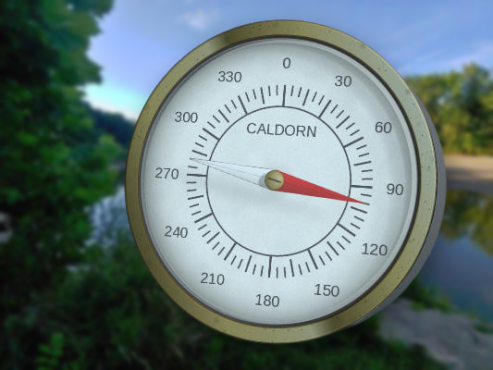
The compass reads 100 °
